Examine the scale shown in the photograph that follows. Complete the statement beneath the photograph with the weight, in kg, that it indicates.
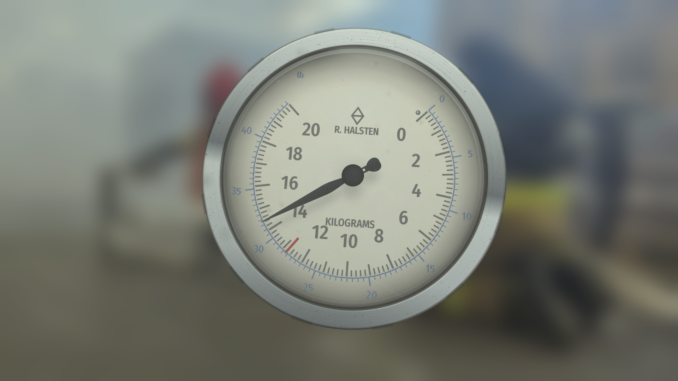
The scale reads 14.4 kg
